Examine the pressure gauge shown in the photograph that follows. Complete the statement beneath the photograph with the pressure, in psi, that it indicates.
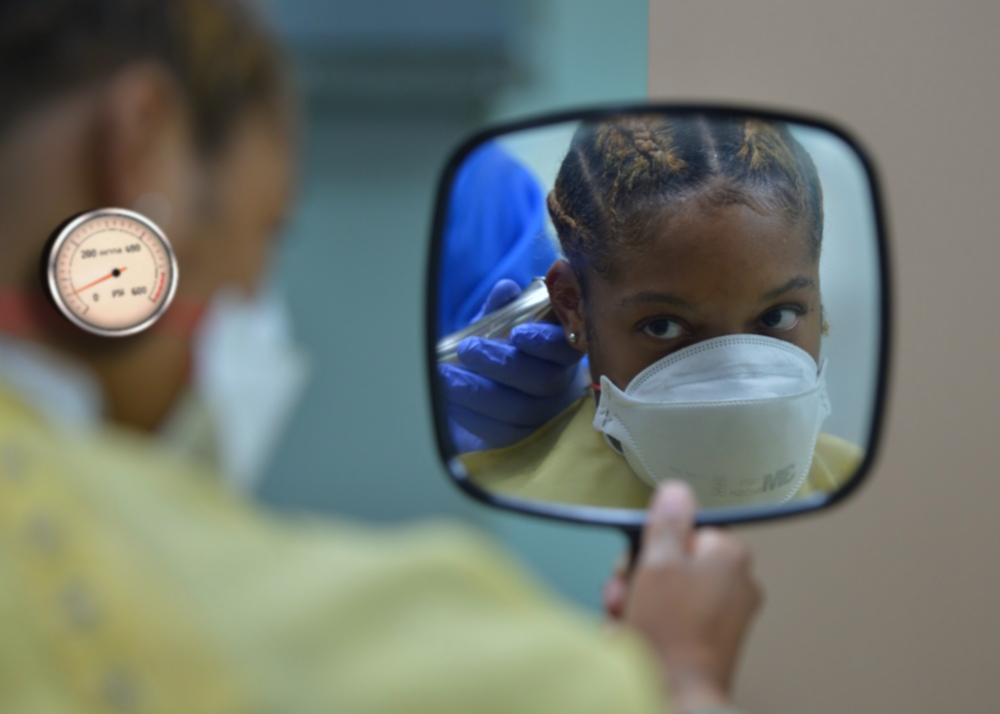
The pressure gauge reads 60 psi
